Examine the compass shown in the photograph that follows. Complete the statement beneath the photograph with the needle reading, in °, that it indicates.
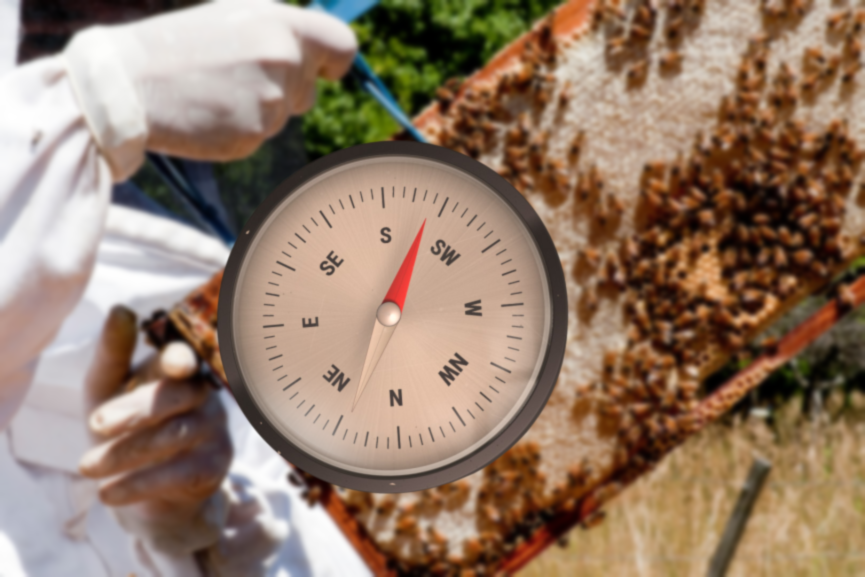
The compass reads 205 °
